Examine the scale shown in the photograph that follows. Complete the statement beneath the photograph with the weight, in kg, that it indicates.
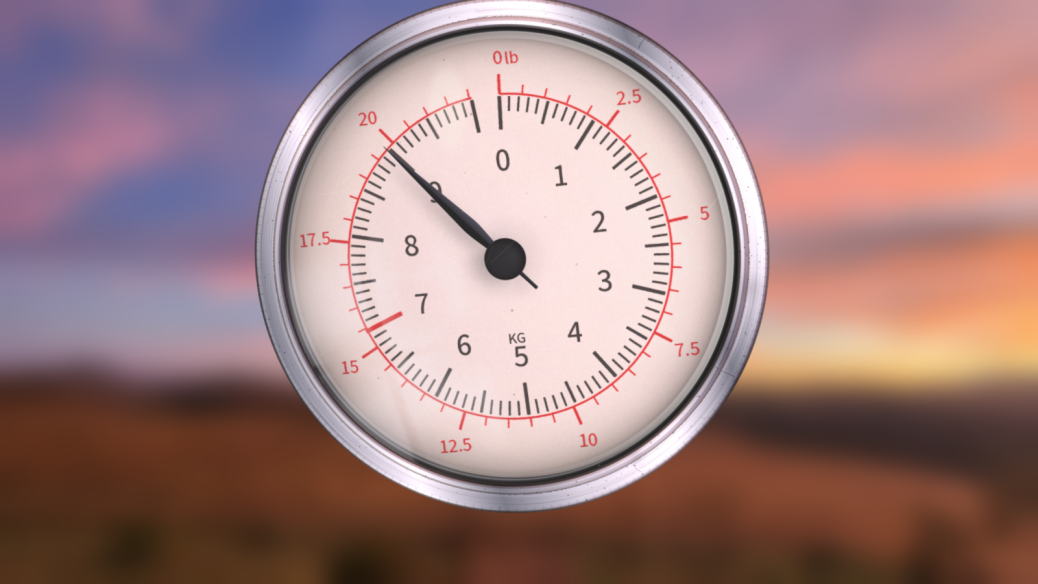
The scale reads 9 kg
